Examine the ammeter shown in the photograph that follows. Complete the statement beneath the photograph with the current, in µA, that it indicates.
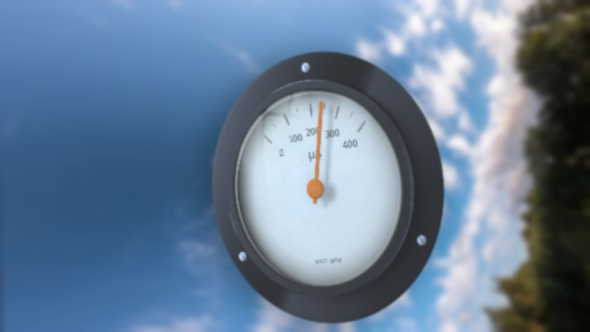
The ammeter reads 250 µA
